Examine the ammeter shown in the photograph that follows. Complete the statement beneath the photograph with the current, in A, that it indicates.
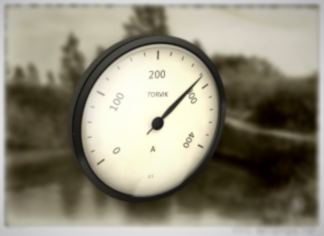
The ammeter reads 280 A
